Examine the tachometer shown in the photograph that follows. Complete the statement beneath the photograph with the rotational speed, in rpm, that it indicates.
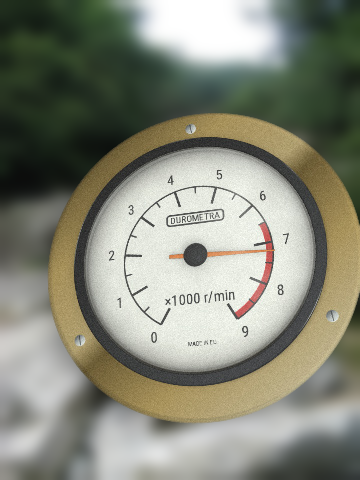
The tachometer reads 7250 rpm
